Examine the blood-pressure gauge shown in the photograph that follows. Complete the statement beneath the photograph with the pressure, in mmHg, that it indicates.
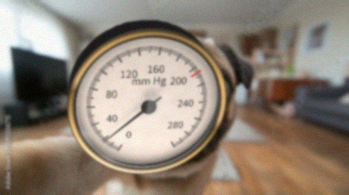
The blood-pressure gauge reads 20 mmHg
